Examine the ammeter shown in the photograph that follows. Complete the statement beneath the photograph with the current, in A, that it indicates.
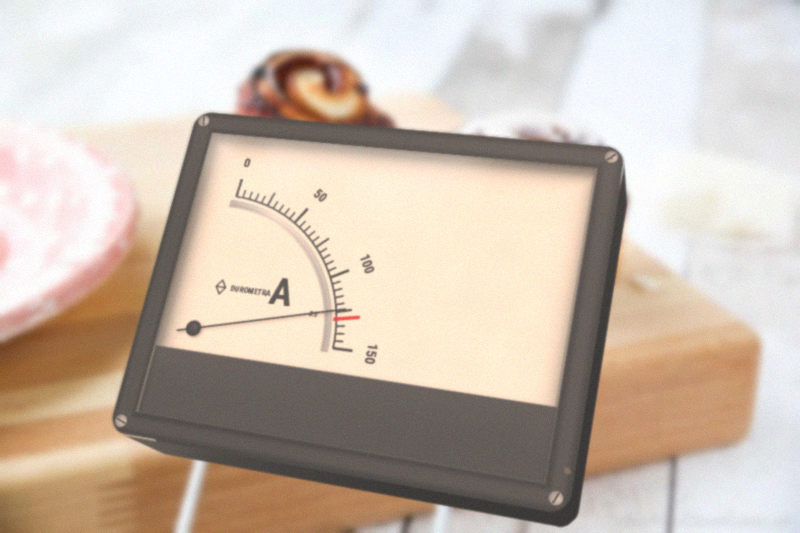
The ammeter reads 125 A
